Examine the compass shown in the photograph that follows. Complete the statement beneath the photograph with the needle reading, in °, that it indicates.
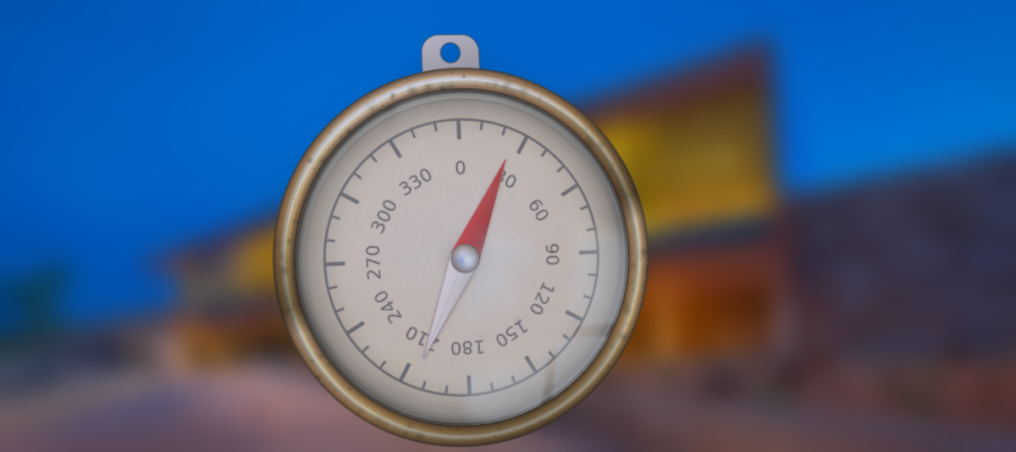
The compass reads 25 °
